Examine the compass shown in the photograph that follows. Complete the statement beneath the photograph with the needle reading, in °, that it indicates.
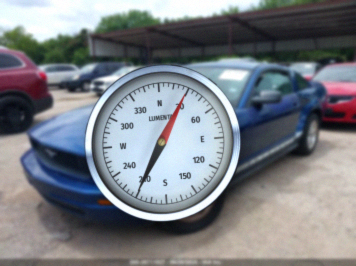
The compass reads 30 °
